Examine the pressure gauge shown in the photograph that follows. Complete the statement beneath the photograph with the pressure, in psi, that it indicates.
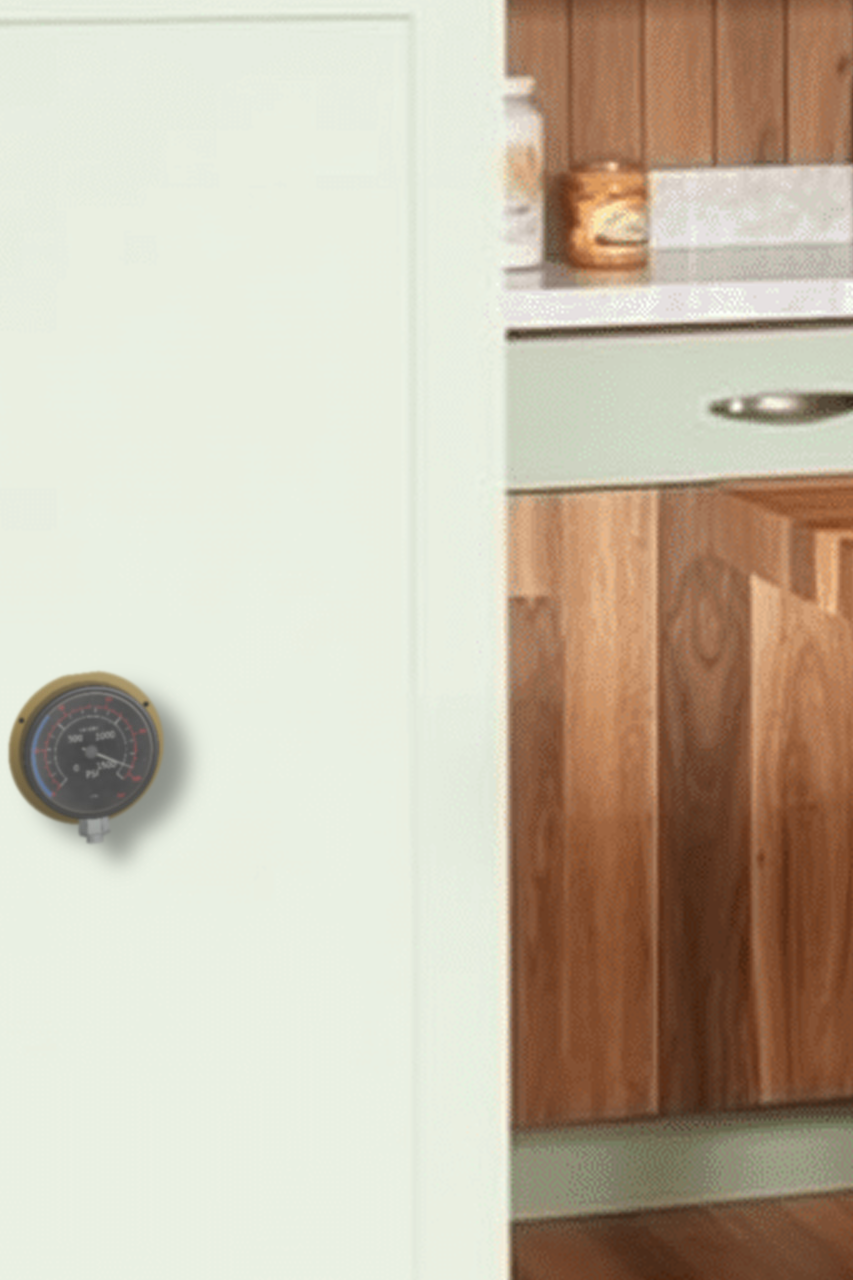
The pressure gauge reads 1400 psi
